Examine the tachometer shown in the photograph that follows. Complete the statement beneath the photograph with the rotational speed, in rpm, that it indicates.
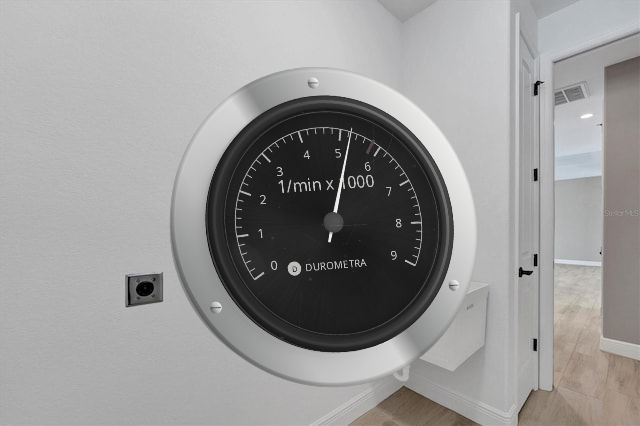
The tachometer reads 5200 rpm
